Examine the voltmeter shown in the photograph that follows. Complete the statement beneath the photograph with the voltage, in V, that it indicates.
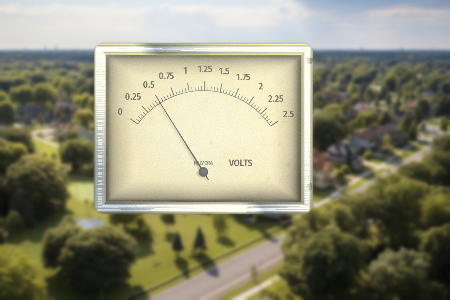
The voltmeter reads 0.5 V
